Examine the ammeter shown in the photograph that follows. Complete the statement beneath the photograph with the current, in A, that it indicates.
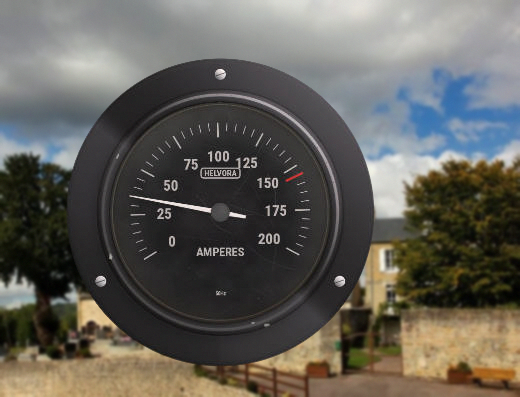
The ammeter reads 35 A
